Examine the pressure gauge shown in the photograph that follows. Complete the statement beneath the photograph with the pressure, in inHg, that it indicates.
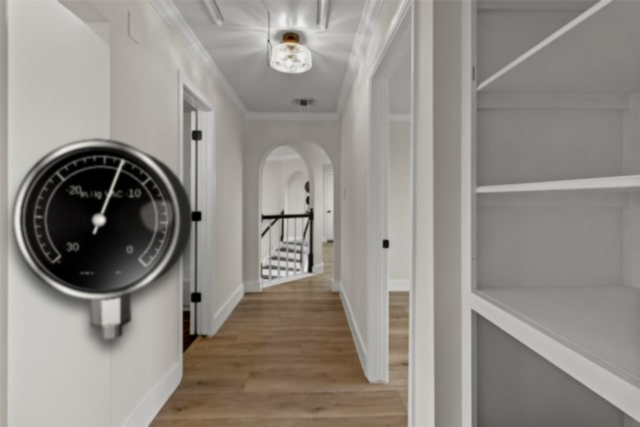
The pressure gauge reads -13 inHg
